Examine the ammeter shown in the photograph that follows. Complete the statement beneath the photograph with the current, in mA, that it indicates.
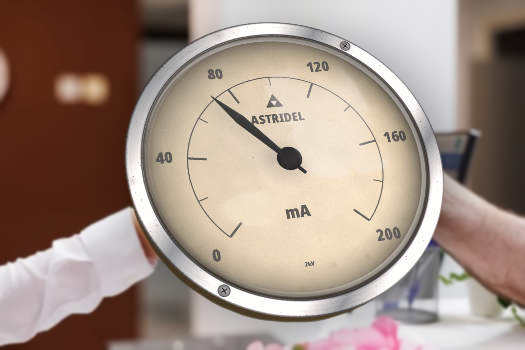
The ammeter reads 70 mA
